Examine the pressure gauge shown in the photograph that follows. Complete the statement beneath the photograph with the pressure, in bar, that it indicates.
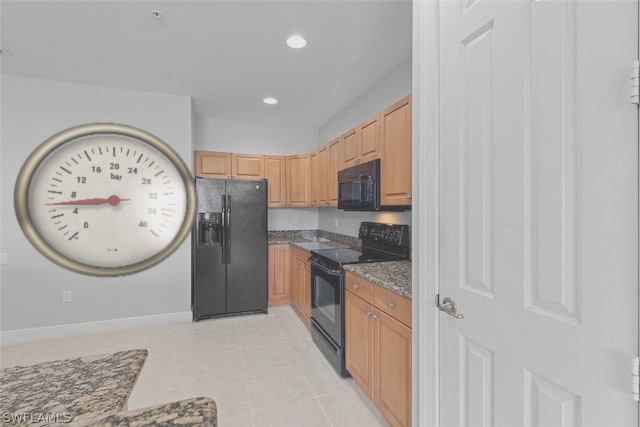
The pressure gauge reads 6 bar
